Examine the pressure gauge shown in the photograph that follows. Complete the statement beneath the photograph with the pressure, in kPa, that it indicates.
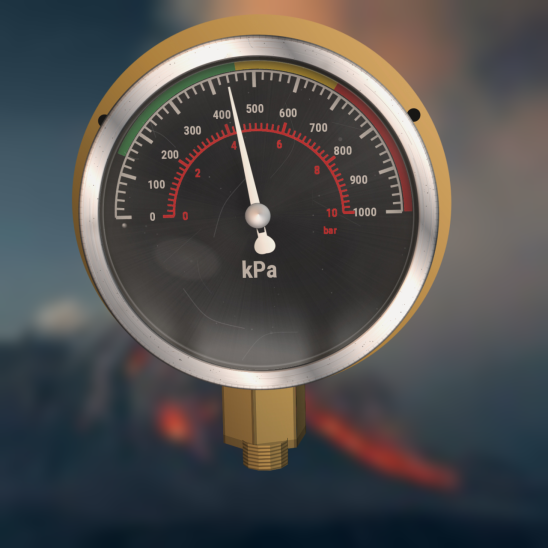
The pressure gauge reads 440 kPa
